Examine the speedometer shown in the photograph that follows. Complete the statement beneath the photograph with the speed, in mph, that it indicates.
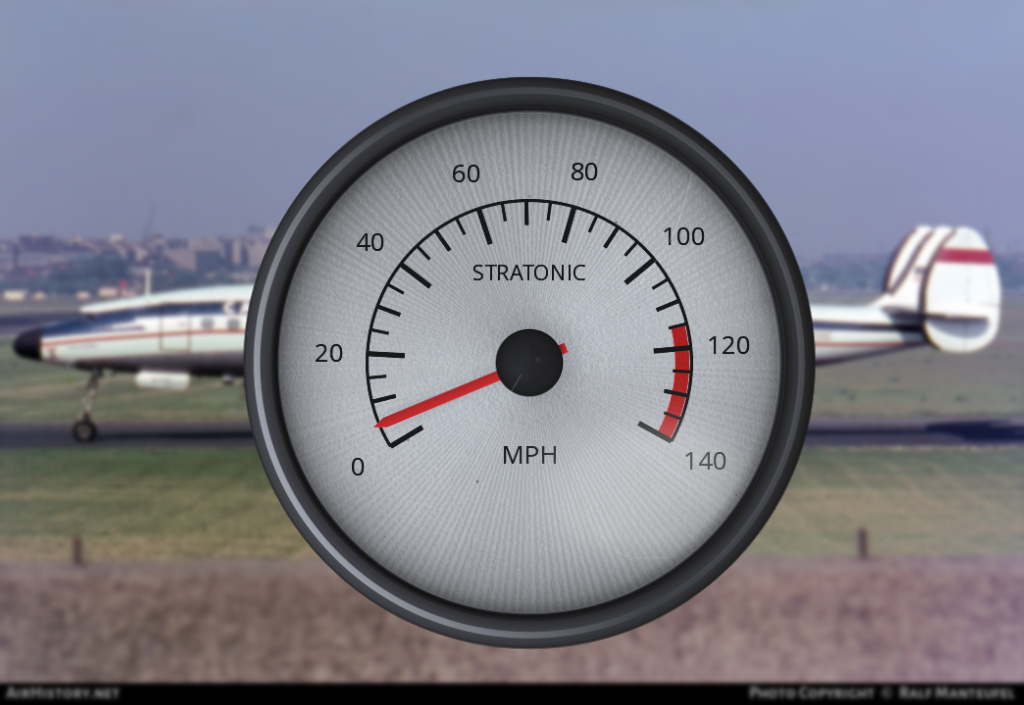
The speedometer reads 5 mph
